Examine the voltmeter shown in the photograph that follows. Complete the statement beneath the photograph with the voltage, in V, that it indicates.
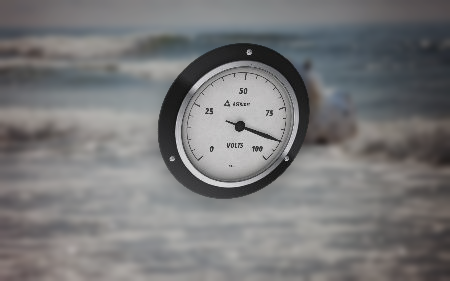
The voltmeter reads 90 V
